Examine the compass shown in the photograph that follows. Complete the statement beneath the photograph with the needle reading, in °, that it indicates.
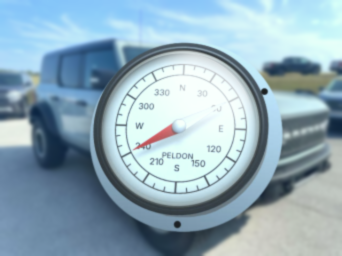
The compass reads 240 °
